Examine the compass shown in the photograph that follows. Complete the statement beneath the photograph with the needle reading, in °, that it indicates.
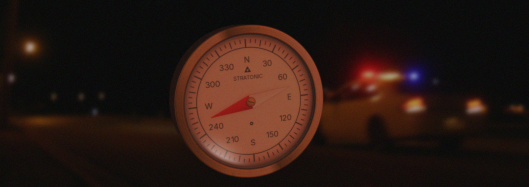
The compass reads 255 °
